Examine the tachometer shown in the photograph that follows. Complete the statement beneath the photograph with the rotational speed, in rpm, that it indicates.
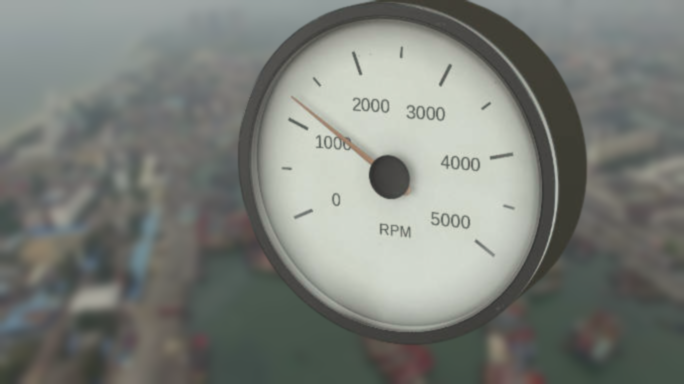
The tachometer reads 1250 rpm
